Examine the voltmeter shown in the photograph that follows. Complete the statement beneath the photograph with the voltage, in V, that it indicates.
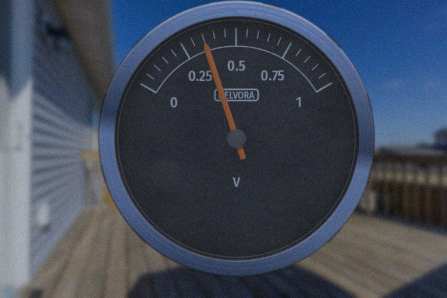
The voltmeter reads 0.35 V
